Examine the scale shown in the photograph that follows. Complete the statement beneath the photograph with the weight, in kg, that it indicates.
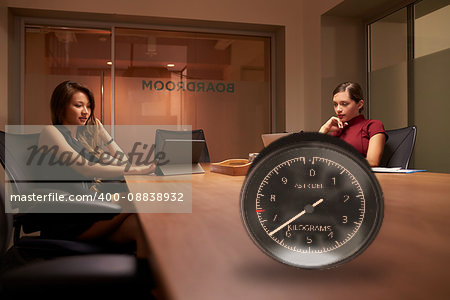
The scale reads 6.5 kg
